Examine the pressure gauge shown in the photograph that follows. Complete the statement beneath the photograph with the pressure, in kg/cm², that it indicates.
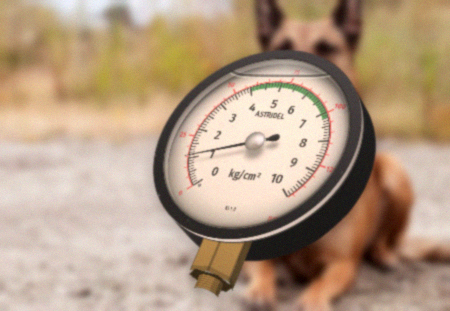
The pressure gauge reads 1 kg/cm²
